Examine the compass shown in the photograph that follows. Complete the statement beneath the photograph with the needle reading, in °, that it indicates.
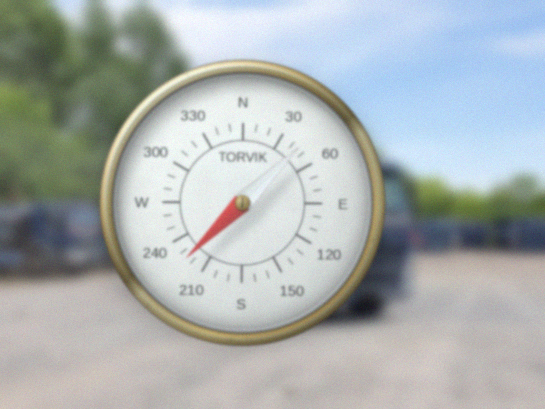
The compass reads 225 °
